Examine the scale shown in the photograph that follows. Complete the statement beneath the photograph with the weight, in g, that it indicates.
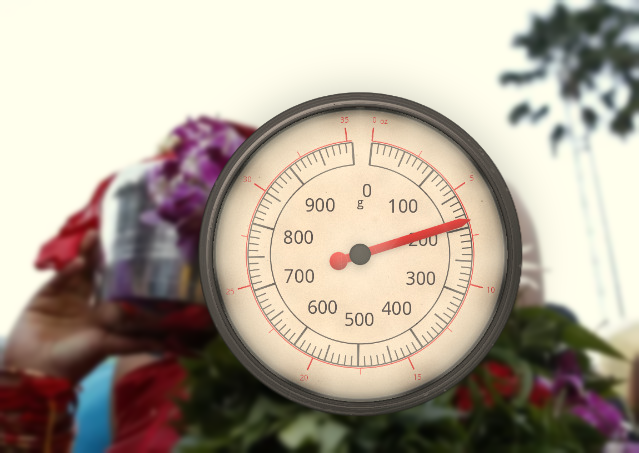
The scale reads 190 g
